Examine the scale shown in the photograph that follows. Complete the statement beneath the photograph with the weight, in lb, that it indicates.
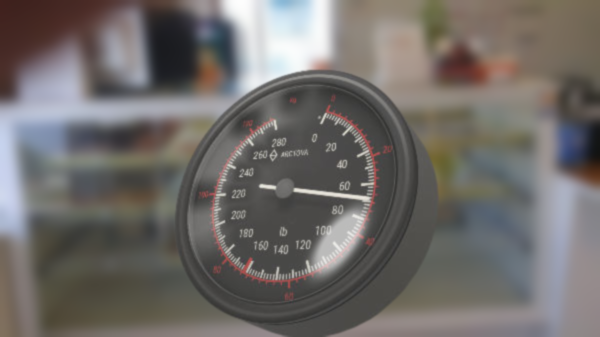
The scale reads 70 lb
